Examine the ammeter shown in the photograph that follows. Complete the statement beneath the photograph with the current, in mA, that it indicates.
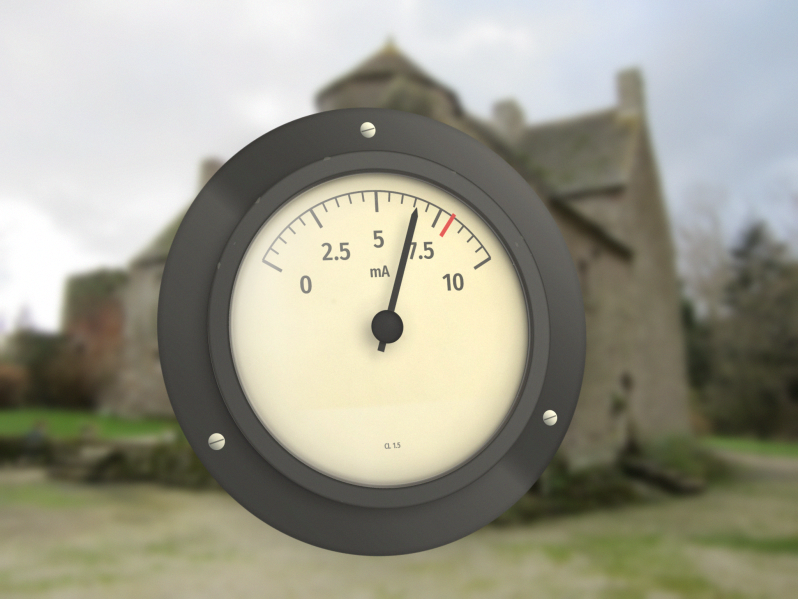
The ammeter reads 6.5 mA
